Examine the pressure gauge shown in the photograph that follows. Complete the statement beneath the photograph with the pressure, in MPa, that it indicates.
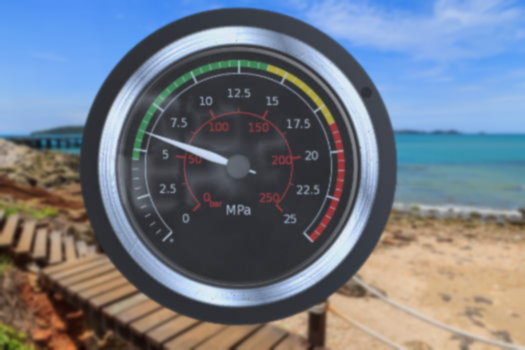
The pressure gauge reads 6 MPa
